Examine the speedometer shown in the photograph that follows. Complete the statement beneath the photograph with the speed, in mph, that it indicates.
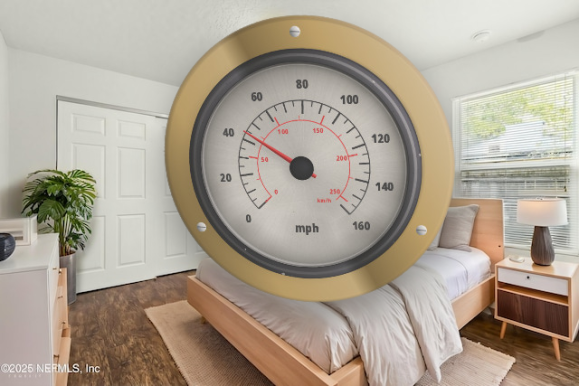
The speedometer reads 45 mph
